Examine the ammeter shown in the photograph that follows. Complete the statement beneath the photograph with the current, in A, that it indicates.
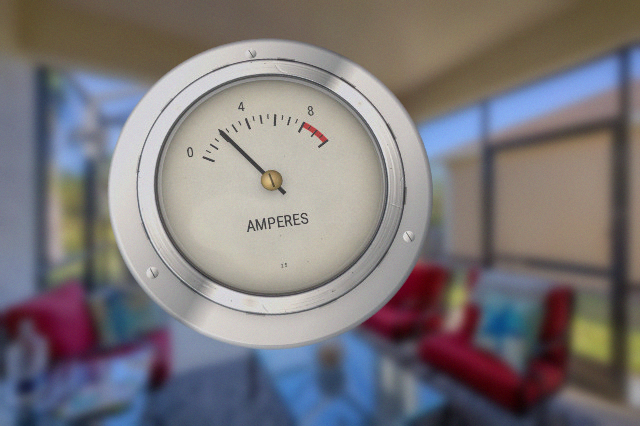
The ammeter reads 2 A
